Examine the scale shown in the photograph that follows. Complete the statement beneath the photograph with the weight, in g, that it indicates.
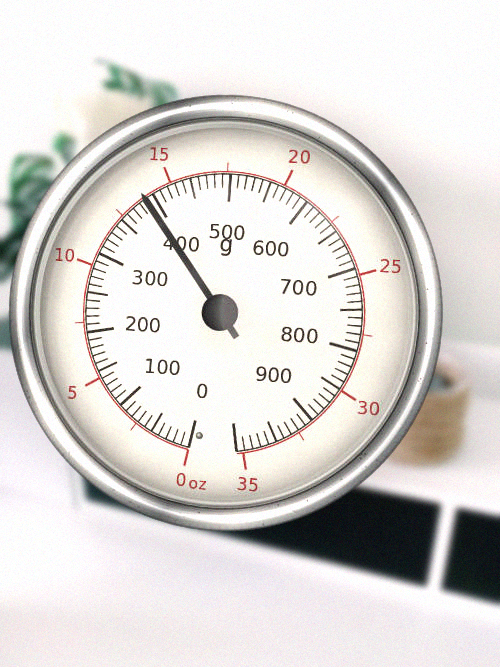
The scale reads 390 g
